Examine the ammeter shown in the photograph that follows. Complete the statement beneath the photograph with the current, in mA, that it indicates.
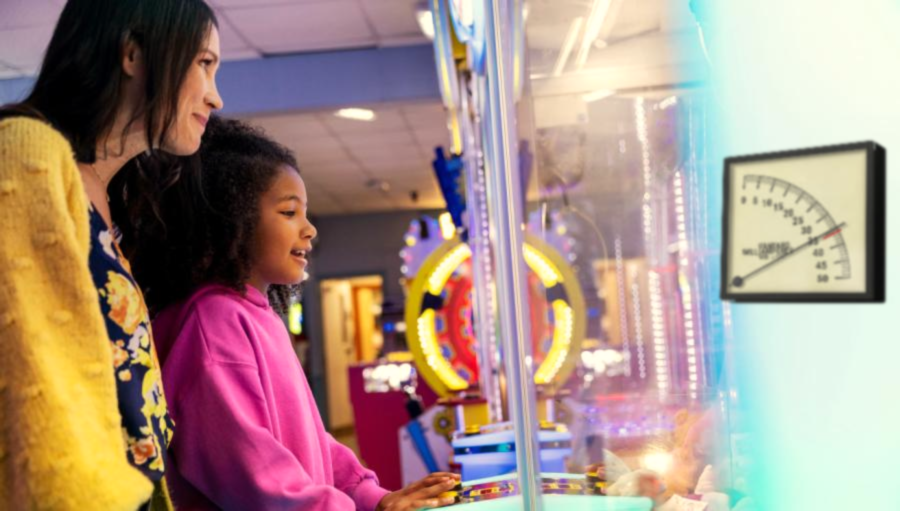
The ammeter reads 35 mA
